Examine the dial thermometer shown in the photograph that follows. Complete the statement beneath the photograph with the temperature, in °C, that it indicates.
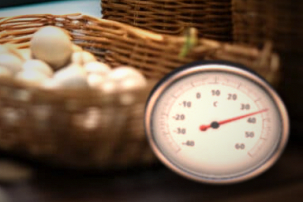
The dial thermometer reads 35 °C
